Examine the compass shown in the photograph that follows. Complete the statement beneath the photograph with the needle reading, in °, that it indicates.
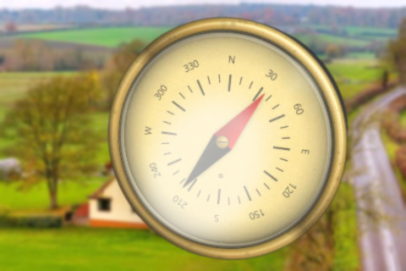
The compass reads 35 °
